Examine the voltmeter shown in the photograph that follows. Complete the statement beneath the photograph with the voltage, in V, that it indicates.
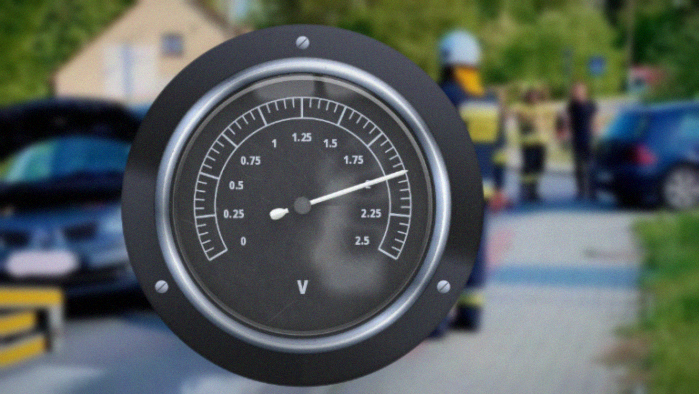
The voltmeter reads 2 V
